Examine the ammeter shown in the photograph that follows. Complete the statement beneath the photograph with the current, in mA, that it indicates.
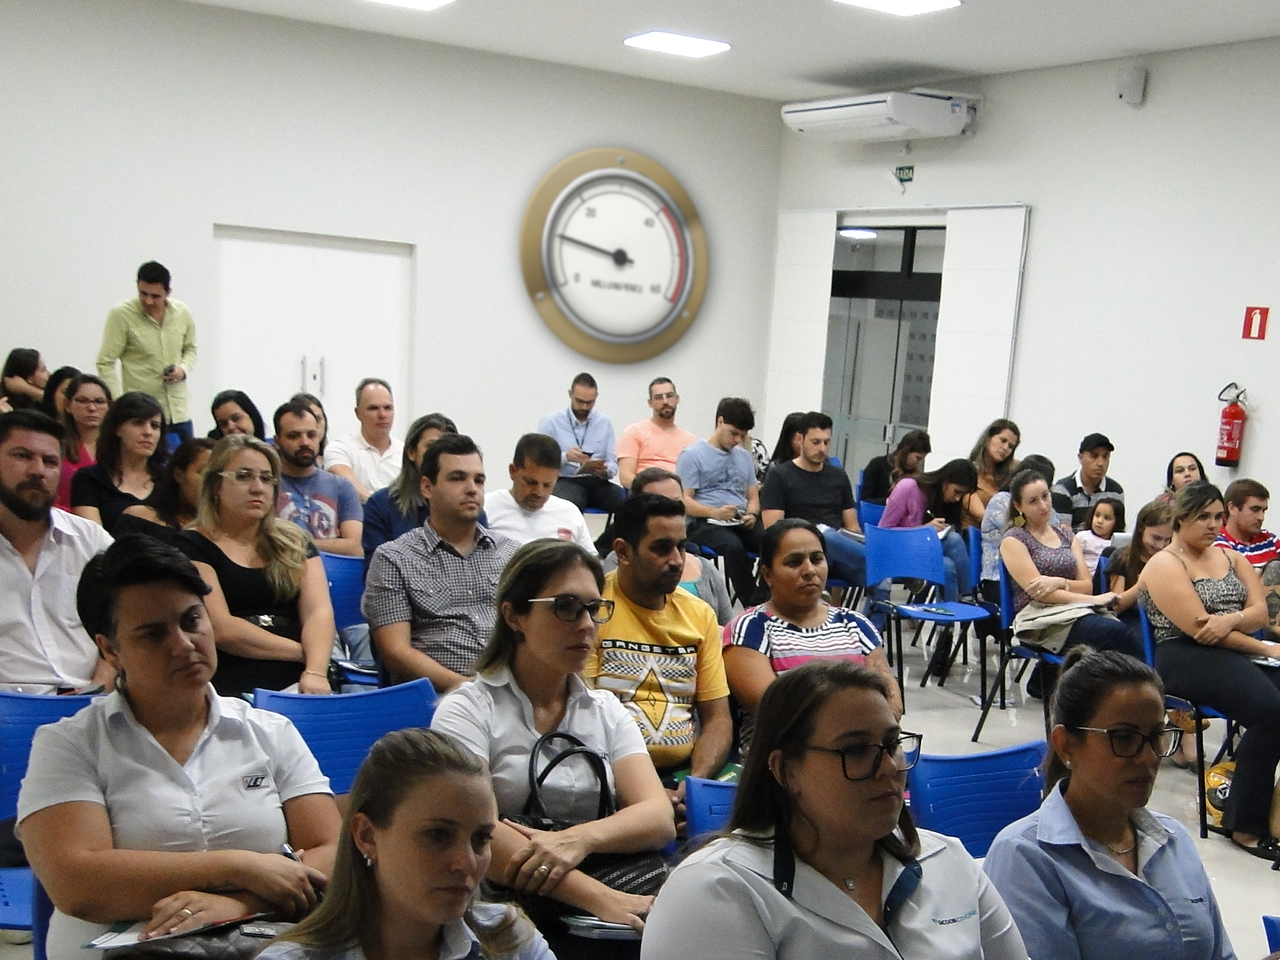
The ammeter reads 10 mA
